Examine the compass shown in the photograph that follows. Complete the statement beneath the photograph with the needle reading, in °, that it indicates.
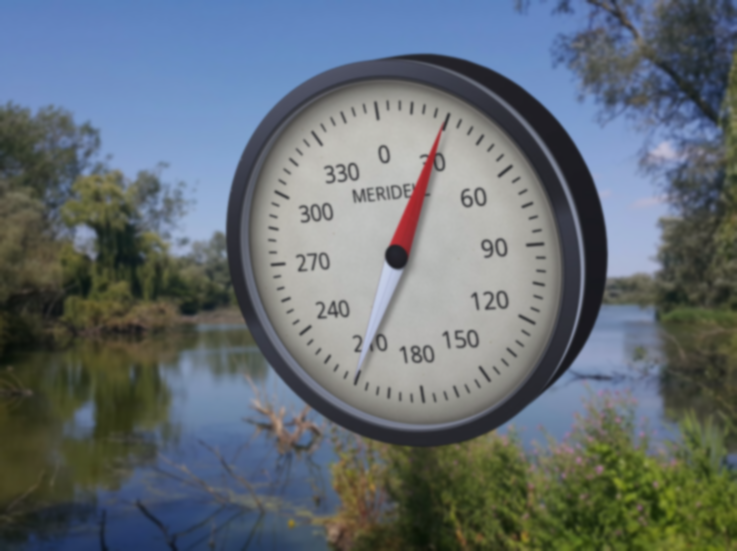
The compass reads 30 °
